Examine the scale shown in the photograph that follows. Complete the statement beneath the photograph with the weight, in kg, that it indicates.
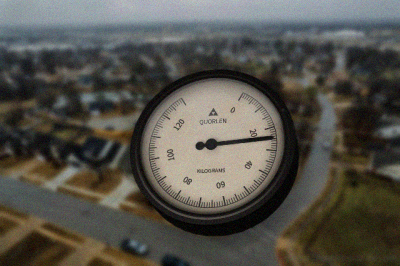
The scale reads 25 kg
